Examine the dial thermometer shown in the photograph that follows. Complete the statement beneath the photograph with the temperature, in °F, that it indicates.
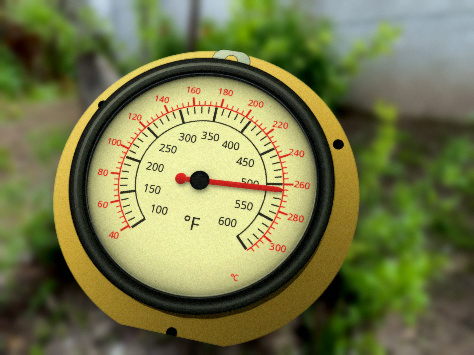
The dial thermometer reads 510 °F
